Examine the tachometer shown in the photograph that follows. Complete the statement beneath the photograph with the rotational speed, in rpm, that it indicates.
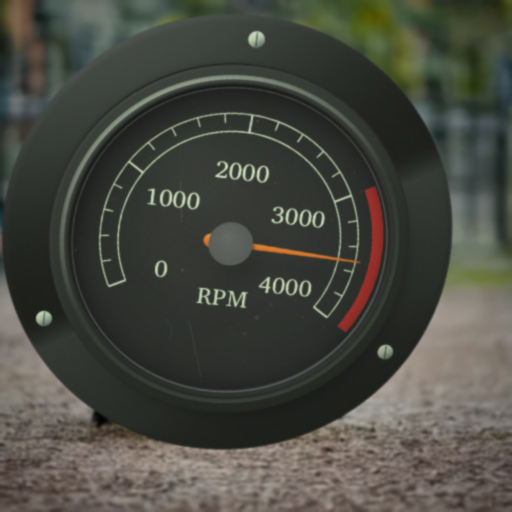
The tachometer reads 3500 rpm
